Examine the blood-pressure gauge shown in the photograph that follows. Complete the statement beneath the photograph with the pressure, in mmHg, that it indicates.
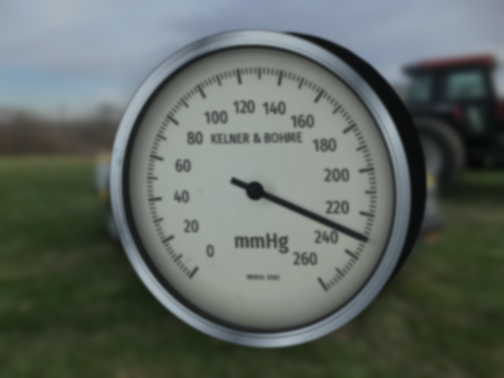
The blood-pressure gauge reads 230 mmHg
